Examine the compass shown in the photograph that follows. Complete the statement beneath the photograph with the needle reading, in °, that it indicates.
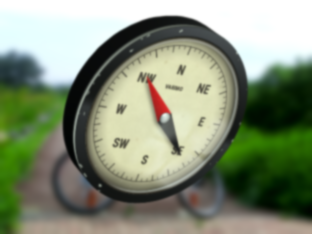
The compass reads 315 °
